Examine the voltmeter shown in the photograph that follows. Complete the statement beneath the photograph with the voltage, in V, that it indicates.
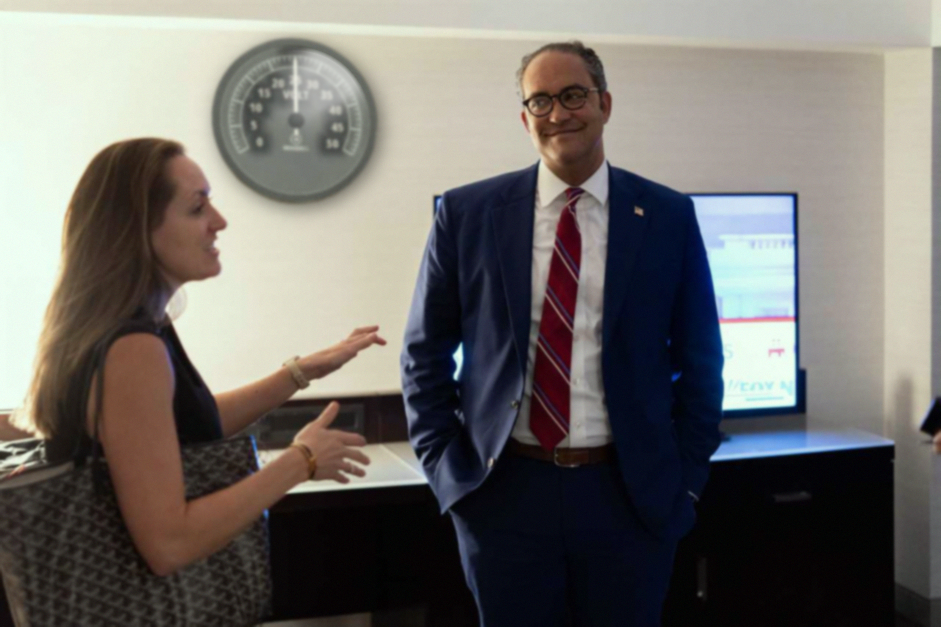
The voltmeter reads 25 V
